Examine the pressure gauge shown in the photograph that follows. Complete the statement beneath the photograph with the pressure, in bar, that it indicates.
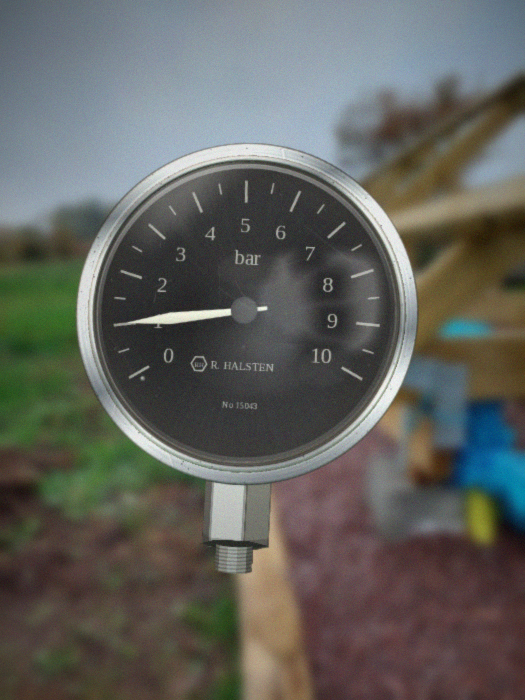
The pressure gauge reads 1 bar
